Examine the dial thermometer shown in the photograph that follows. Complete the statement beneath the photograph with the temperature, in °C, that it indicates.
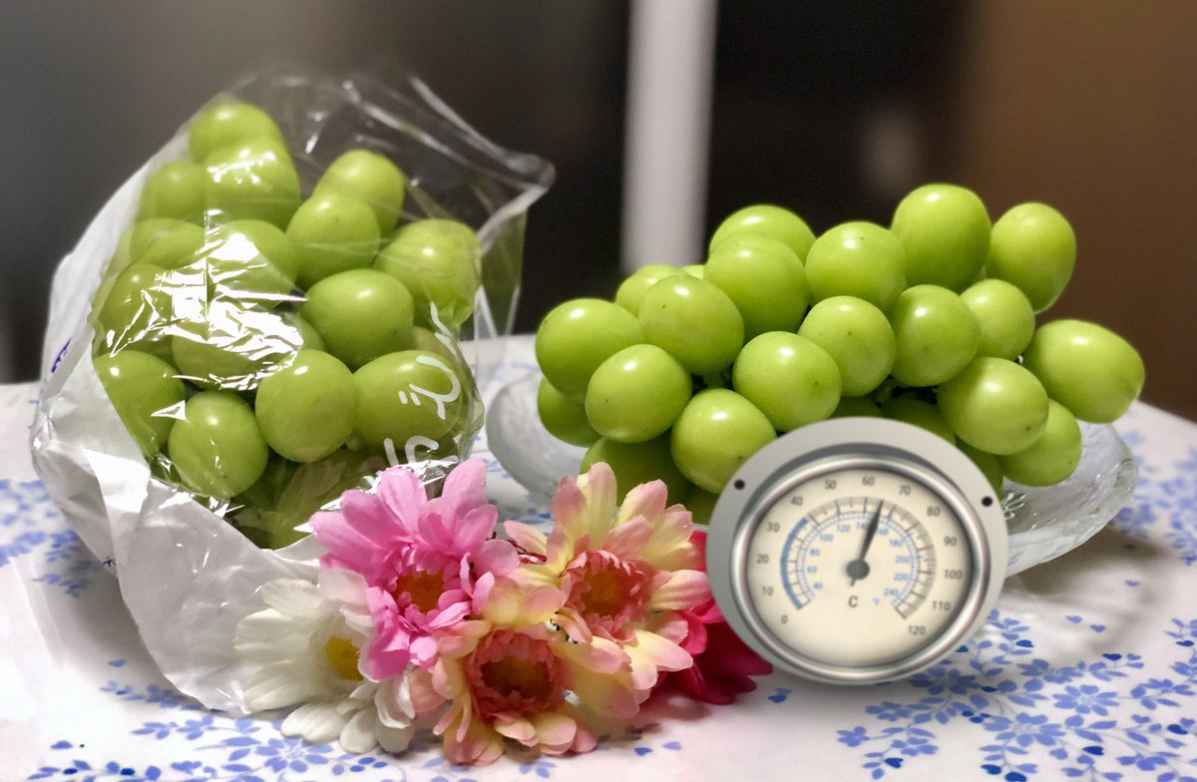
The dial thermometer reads 65 °C
